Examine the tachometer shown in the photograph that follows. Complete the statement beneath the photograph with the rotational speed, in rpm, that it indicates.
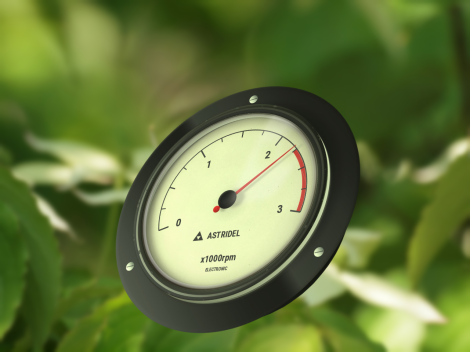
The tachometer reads 2250 rpm
